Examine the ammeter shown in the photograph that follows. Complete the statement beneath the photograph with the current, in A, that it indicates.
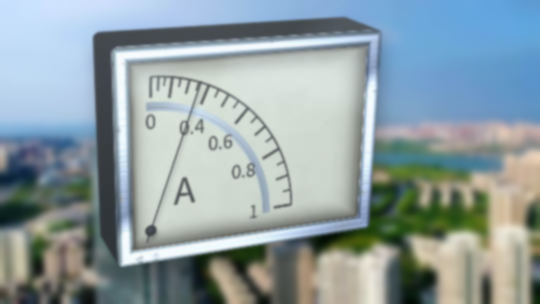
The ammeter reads 0.35 A
